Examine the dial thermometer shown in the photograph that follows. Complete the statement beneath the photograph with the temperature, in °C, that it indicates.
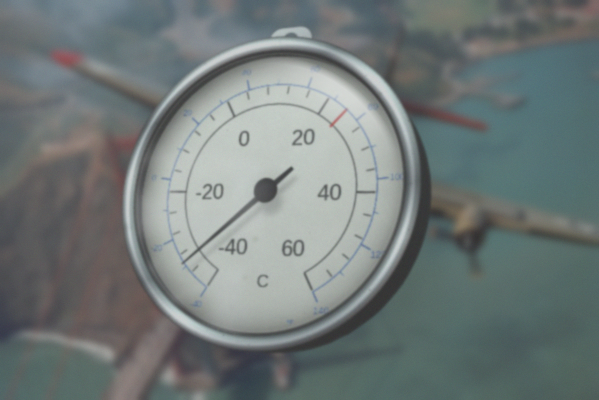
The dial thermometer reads -34 °C
